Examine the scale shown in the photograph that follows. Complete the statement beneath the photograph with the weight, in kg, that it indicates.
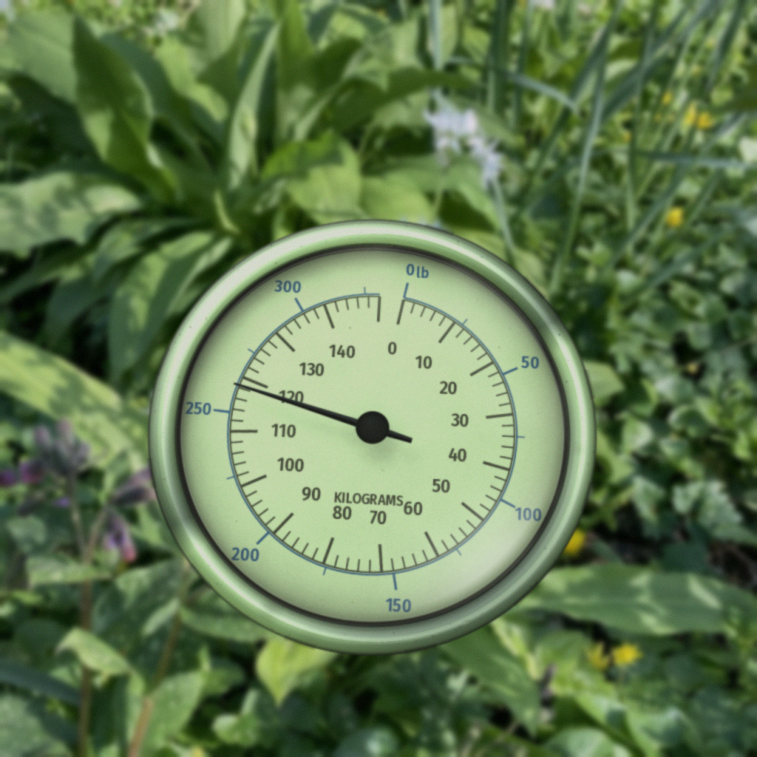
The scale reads 118 kg
